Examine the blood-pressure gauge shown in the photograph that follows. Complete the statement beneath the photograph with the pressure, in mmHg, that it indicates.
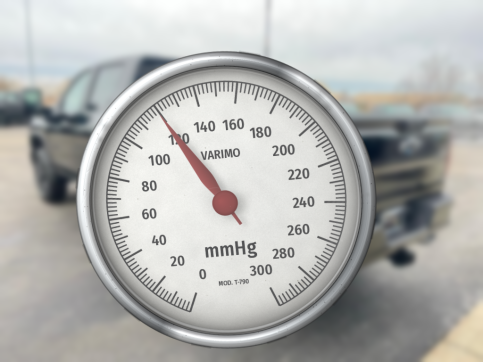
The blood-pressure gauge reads 120 mmHg
